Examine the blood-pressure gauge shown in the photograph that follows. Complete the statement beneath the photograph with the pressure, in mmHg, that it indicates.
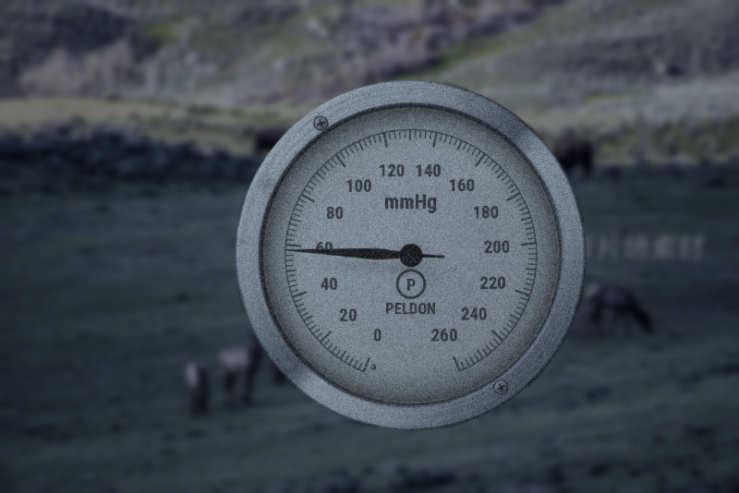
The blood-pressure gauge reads 58 mmHg
